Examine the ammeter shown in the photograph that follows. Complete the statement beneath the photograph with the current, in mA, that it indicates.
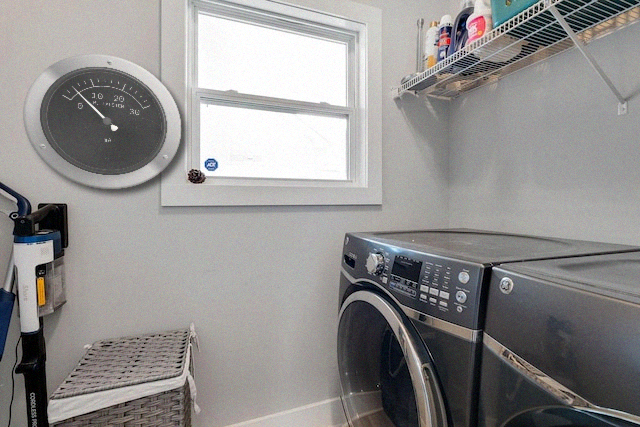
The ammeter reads 4 mA
